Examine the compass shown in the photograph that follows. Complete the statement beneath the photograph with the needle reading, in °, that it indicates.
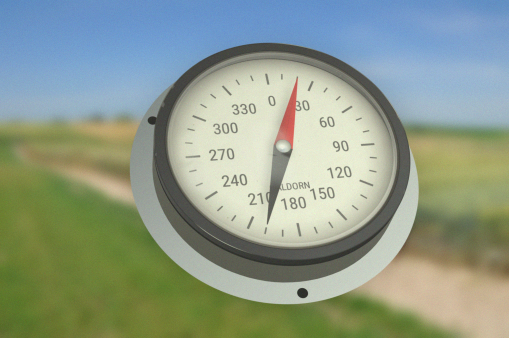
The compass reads 20 °
